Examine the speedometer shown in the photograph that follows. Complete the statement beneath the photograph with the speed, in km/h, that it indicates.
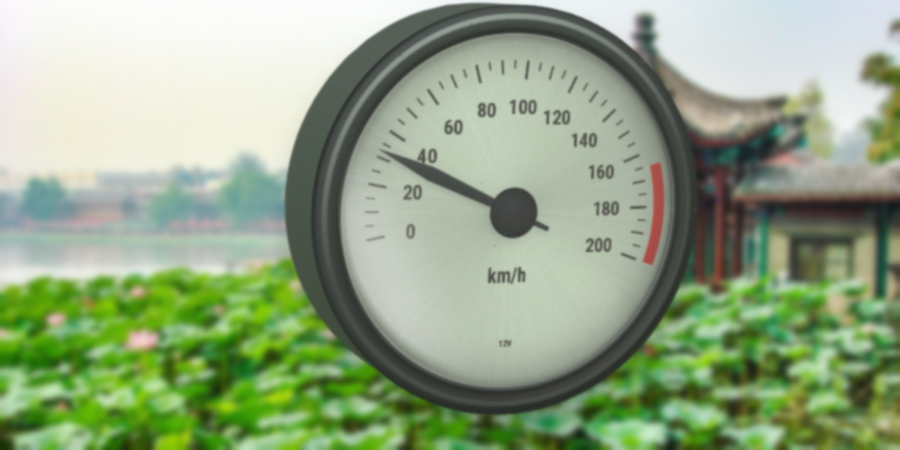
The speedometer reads 32.5 km/h
